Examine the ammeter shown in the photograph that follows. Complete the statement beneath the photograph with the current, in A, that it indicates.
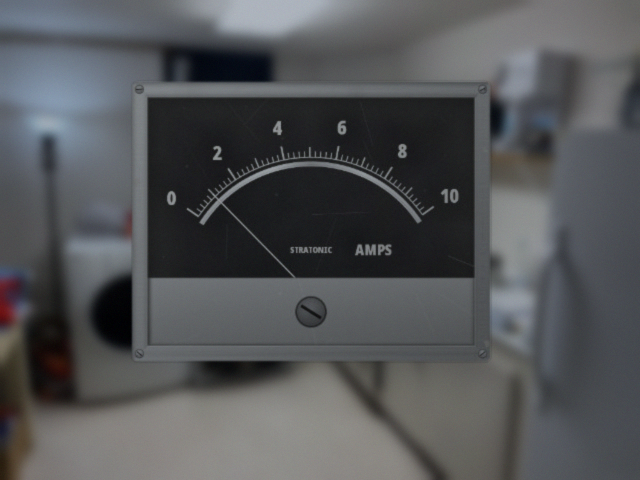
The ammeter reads 1 A
